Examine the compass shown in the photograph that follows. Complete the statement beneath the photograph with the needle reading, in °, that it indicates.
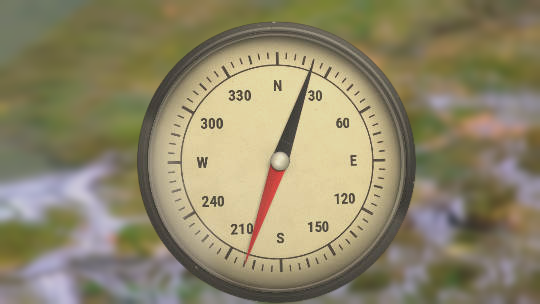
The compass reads 200 °
